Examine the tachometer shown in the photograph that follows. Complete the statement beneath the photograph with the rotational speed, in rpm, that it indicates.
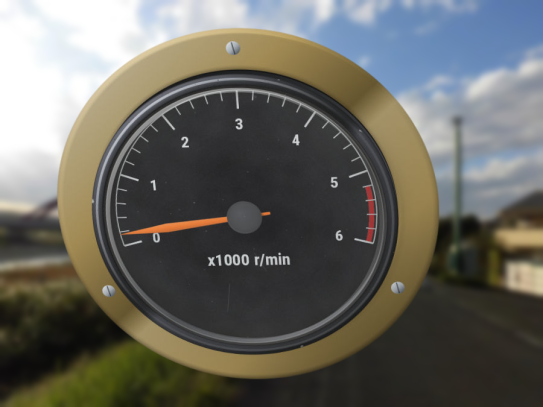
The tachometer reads 200 rpm
